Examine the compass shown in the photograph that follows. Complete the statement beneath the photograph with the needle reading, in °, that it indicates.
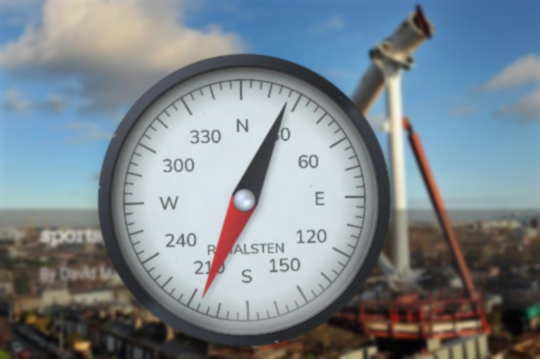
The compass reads 205 °
